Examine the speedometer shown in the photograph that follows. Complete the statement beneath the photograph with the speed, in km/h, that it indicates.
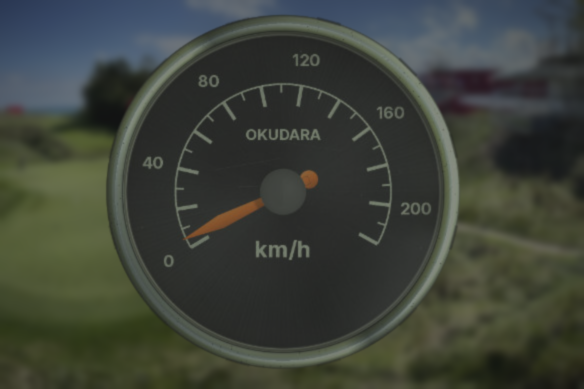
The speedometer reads 5 km/h
